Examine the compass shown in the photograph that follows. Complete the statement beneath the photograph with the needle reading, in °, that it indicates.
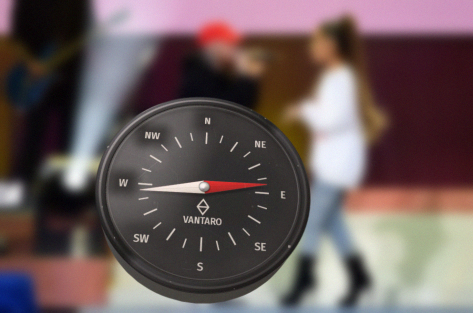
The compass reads 82.5 °
